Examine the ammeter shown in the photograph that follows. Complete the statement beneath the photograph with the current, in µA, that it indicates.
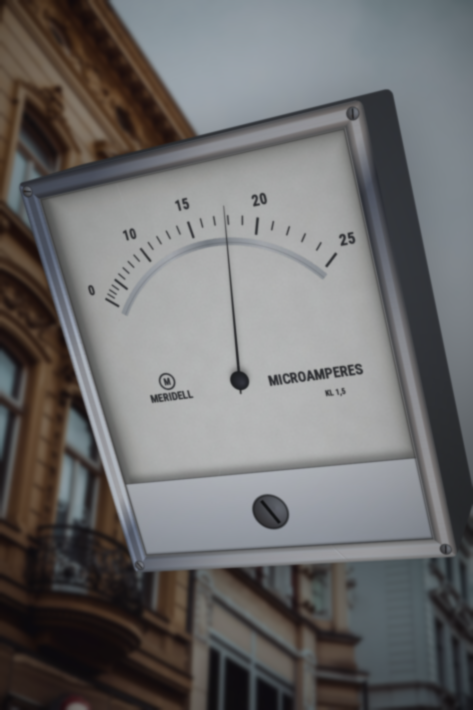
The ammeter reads 18 µA
